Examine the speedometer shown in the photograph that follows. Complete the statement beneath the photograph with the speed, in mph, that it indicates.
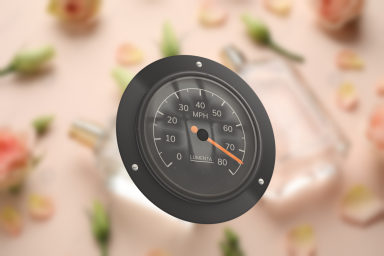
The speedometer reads 75 mph
